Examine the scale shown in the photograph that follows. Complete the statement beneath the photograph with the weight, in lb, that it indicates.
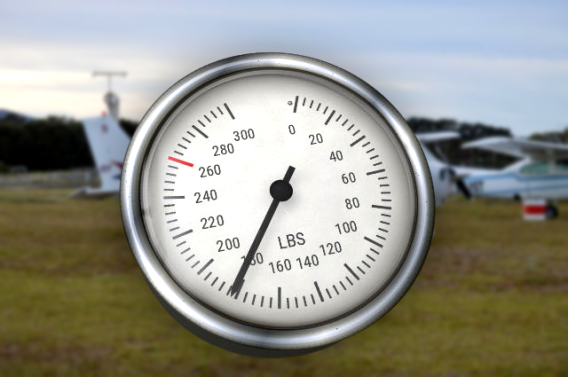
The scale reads 182 lb
